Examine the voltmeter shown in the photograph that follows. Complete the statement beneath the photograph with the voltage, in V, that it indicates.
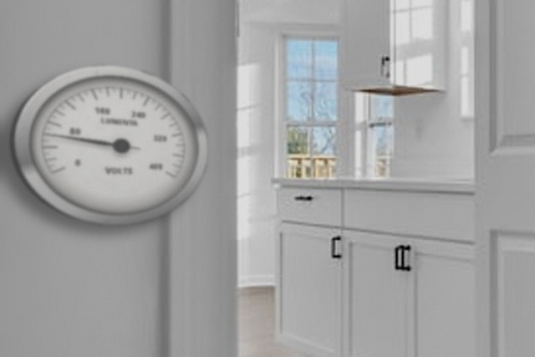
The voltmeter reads 60 V
